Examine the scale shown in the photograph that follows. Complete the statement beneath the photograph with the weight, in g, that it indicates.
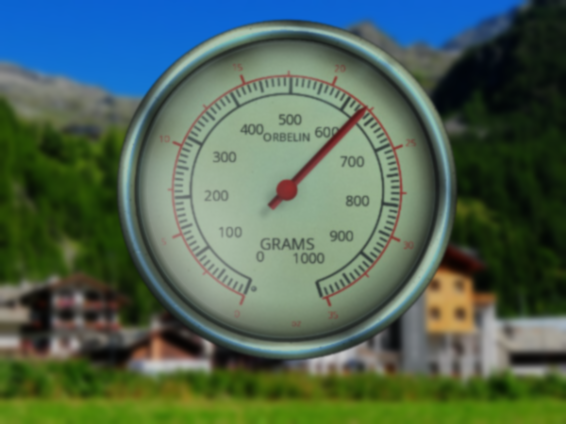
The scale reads 630 g
